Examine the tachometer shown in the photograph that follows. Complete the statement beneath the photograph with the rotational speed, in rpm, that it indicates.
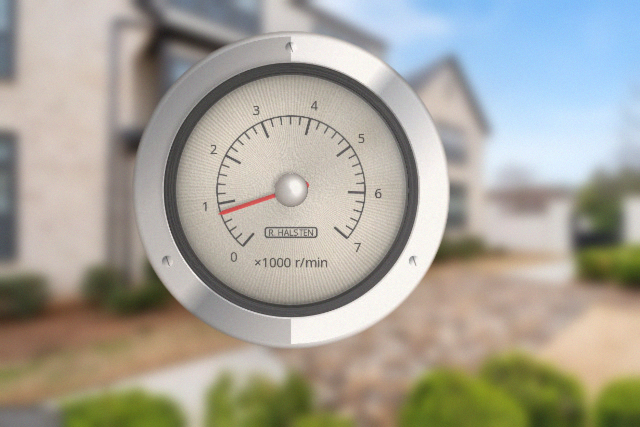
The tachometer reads 800 rpm
